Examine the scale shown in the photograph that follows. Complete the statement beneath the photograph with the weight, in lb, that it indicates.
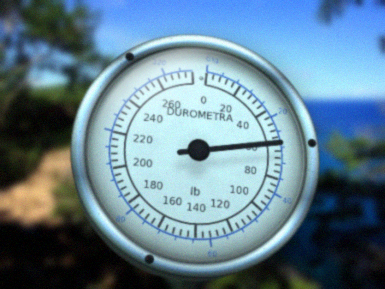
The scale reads 60 lb
